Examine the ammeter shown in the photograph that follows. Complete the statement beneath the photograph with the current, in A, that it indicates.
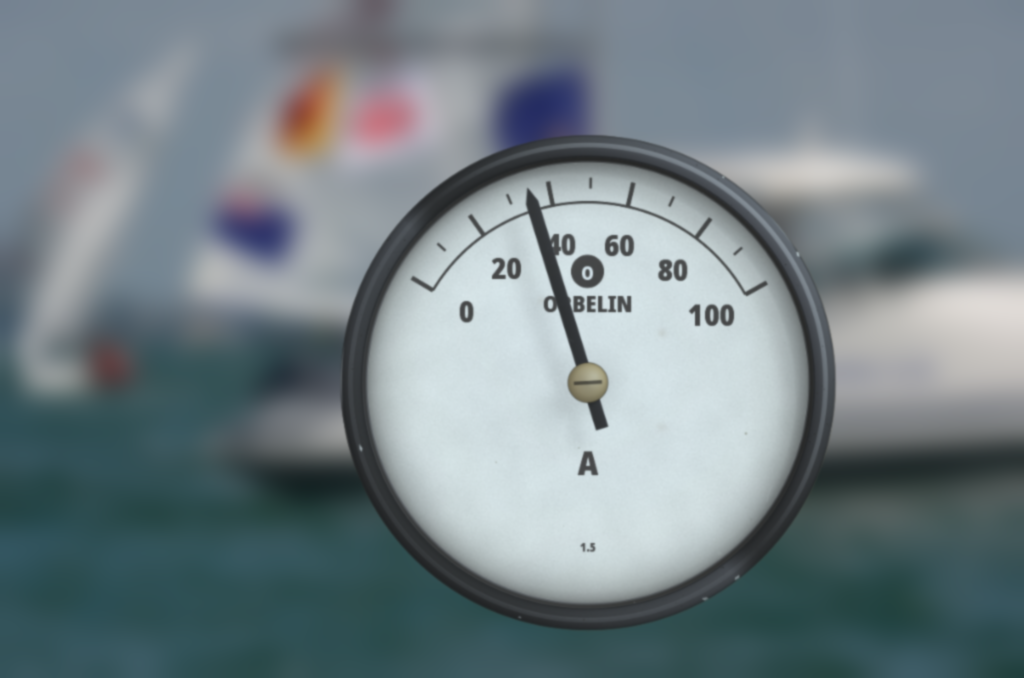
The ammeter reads 35 A
